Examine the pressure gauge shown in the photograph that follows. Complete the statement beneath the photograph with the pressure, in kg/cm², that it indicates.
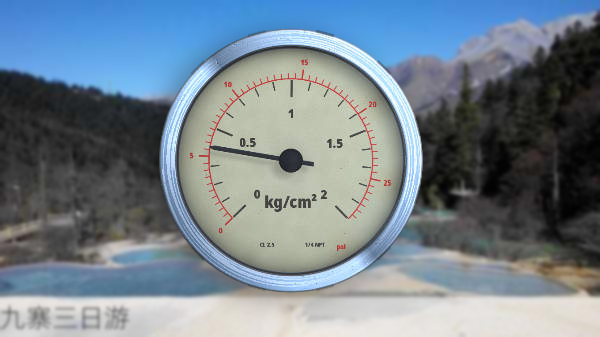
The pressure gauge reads 0.4 kg/cm²
